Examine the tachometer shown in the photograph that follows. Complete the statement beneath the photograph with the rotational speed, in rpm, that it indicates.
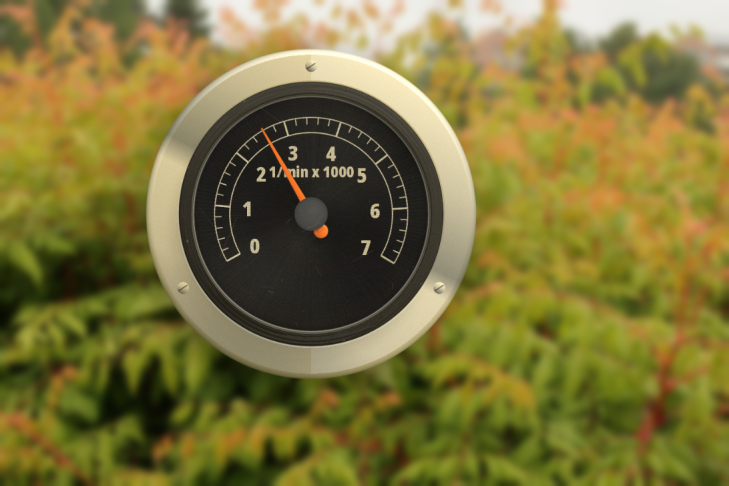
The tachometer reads 2600 rpm
